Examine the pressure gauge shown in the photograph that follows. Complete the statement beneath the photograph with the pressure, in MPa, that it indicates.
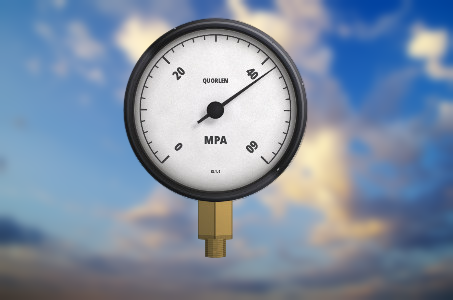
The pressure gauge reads 42 MPa
